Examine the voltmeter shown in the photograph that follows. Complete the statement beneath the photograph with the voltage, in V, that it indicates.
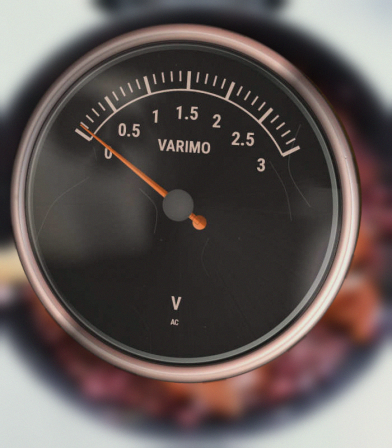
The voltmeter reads 0.1 V
